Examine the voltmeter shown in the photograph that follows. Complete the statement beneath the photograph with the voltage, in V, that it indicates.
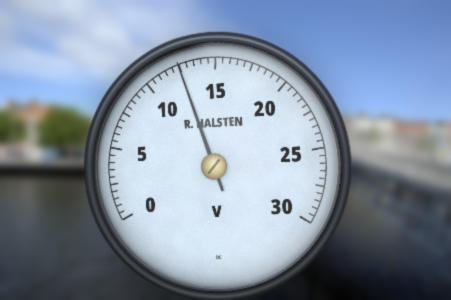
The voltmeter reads 12.5 V
